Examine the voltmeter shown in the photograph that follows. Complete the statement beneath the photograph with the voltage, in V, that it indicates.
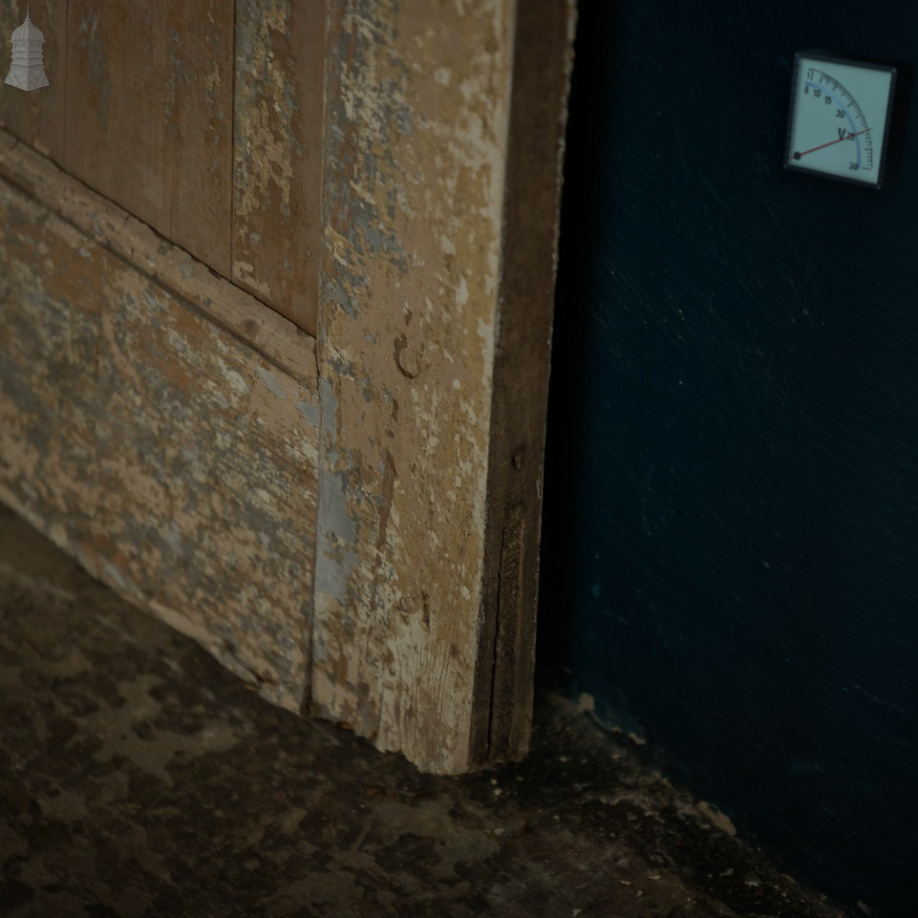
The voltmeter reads 25 V
